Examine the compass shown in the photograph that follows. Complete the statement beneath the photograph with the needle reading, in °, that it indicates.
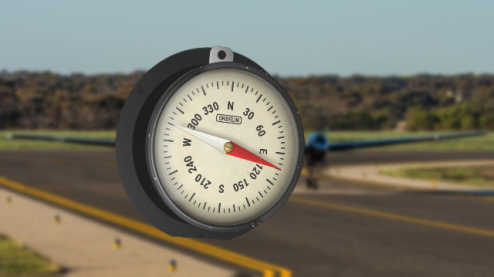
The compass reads 105 °
